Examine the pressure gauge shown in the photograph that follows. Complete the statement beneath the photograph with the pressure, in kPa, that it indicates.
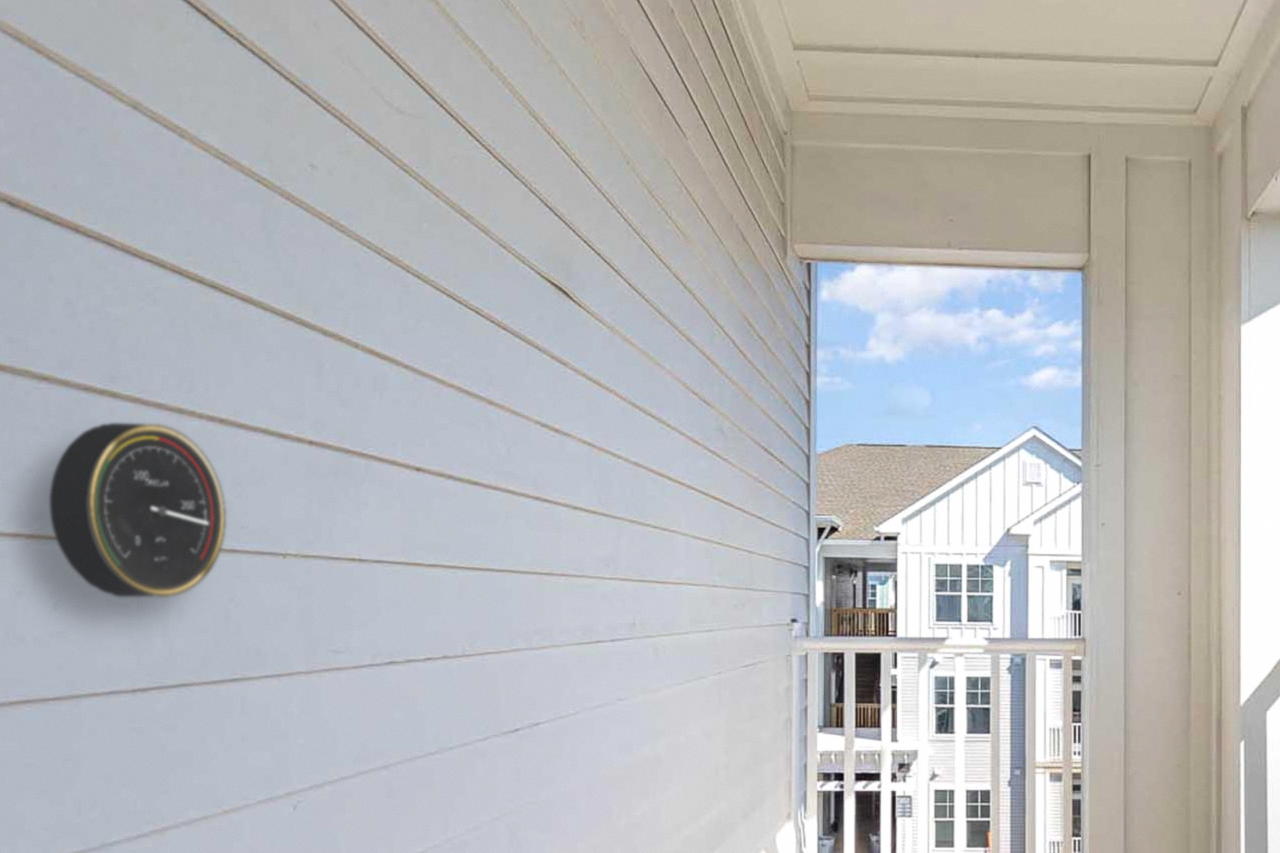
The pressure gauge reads 220 kPa
